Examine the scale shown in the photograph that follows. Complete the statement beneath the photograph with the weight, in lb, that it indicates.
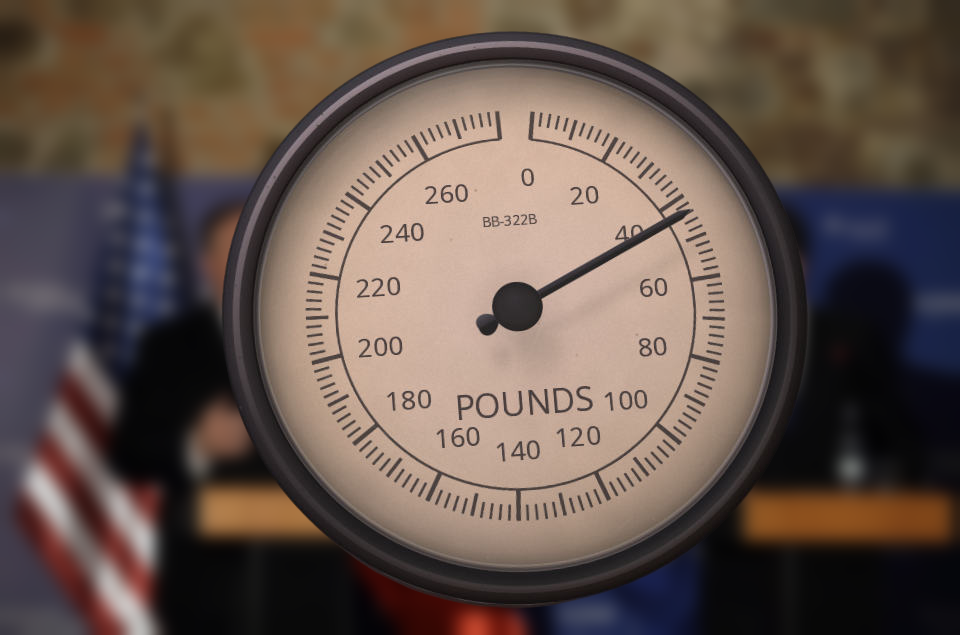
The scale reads 44 lb
